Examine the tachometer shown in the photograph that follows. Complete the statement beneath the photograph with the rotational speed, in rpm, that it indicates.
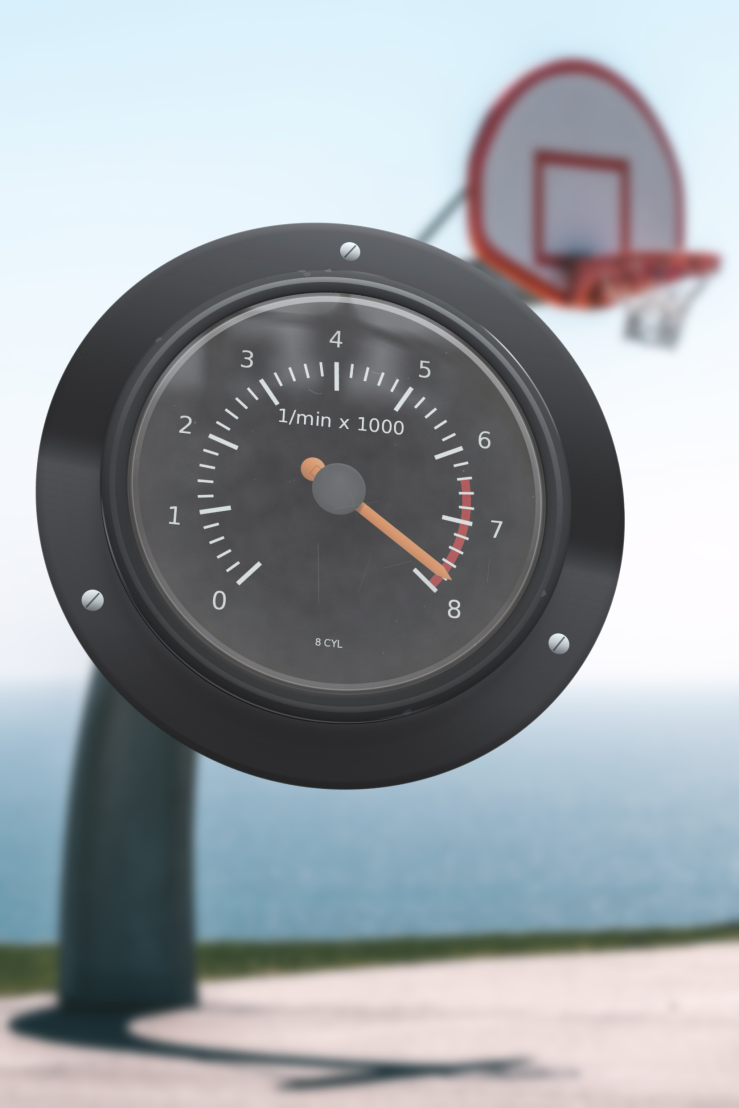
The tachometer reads 7800 rpm
